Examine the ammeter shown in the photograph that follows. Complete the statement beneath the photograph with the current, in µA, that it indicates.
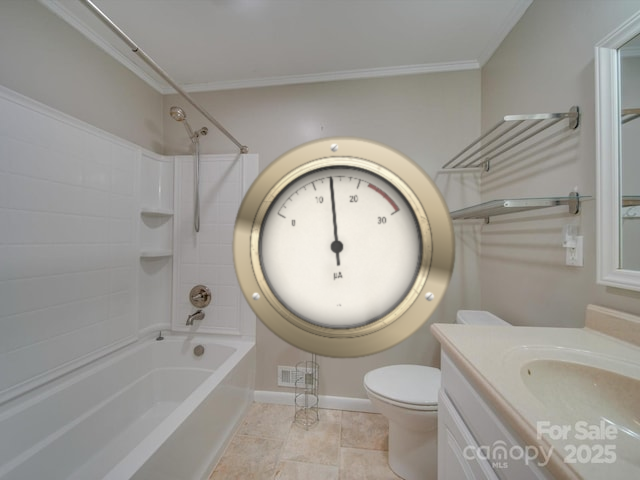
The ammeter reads 14 µA
